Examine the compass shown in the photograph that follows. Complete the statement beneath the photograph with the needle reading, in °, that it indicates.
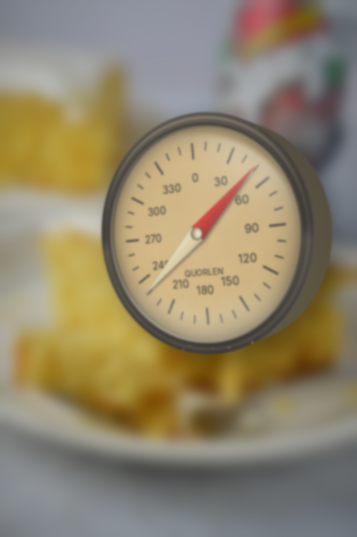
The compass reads 50 °
